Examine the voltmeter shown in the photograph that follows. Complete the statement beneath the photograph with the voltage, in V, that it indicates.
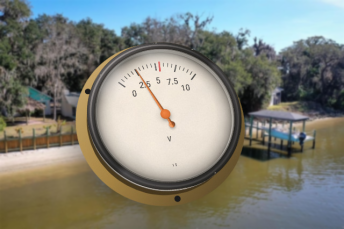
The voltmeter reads 2.5 V
